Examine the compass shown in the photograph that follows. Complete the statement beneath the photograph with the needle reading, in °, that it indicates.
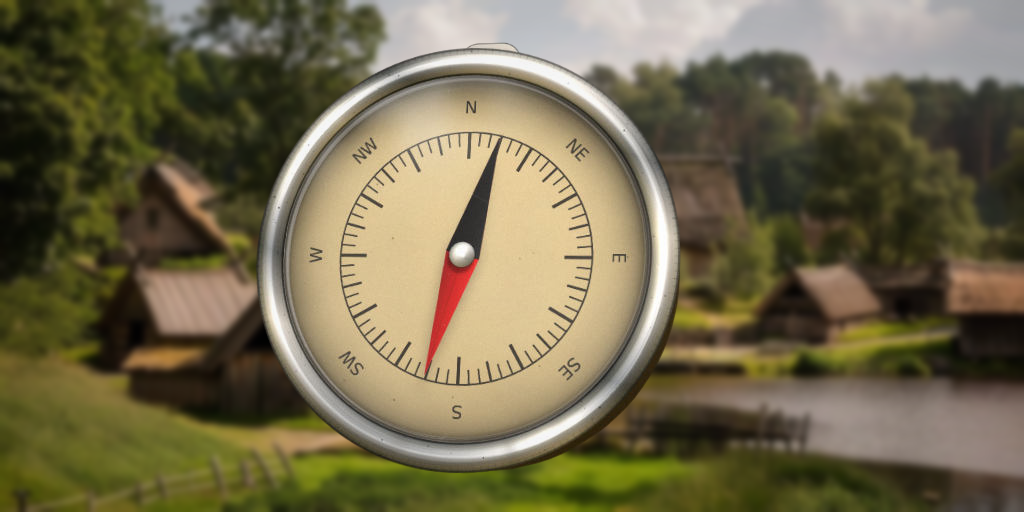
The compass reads 195 °
